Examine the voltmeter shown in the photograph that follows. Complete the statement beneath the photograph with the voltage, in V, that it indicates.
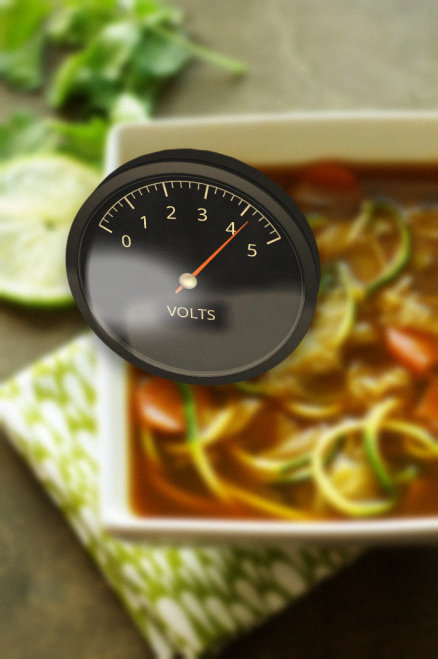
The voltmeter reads 4.2 V
